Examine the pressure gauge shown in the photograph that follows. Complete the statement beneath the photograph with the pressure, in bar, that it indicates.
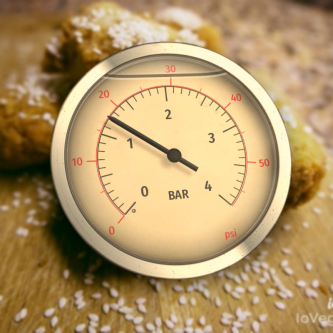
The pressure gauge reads 1.2 bar
